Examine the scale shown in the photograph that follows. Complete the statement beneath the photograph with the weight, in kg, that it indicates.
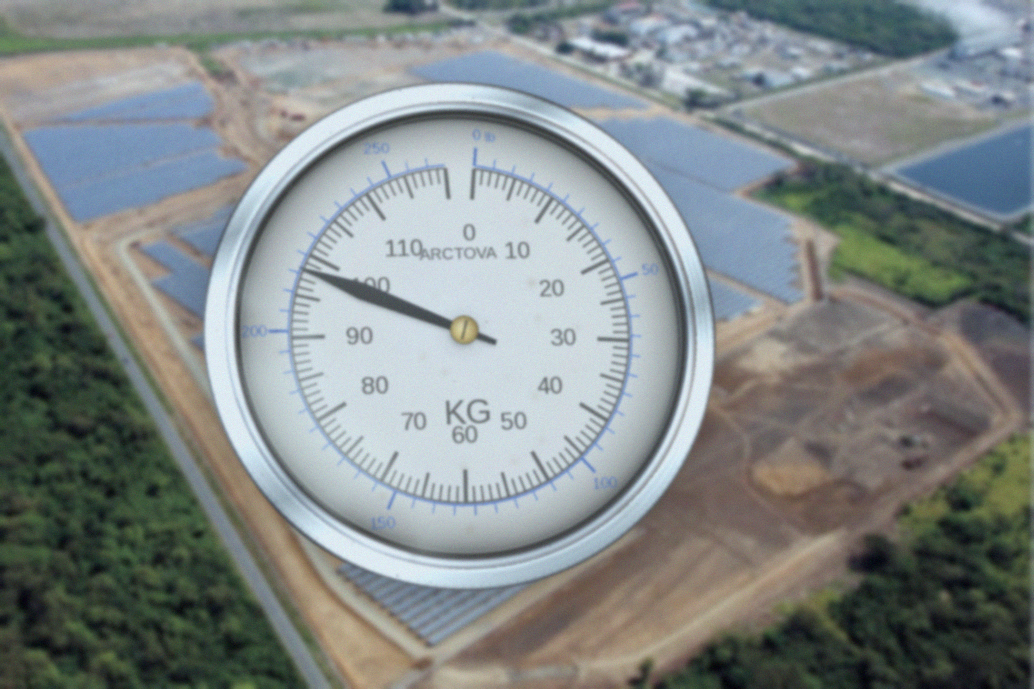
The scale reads 98 kg
